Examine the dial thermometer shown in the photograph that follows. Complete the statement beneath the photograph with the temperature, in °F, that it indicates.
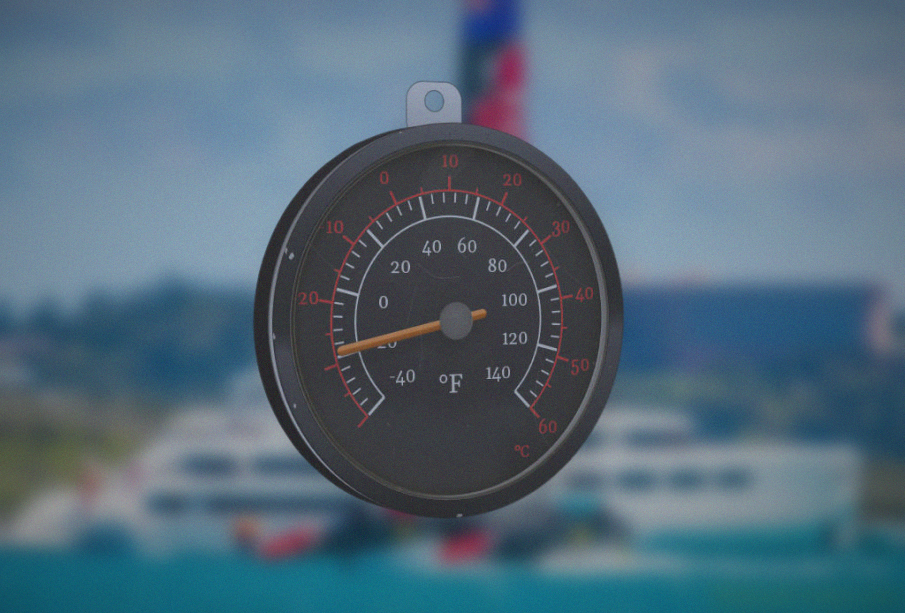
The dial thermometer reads -18 °F
